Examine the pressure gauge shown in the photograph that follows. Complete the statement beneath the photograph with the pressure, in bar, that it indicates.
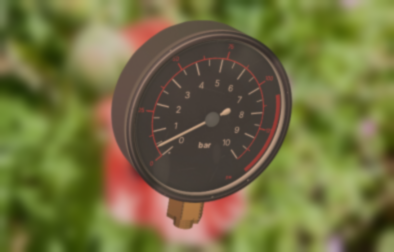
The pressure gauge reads 0.5 bar
